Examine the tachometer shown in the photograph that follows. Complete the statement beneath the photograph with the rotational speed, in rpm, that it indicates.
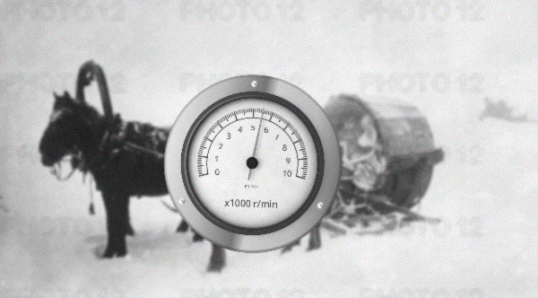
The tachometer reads 5500 rpm
